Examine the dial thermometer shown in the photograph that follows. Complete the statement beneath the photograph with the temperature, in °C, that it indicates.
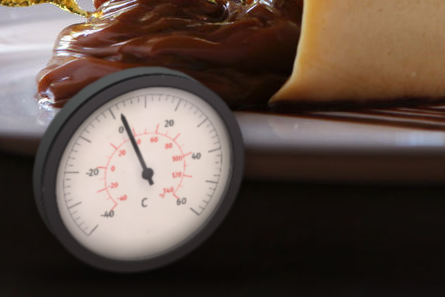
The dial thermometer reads 2 °C
